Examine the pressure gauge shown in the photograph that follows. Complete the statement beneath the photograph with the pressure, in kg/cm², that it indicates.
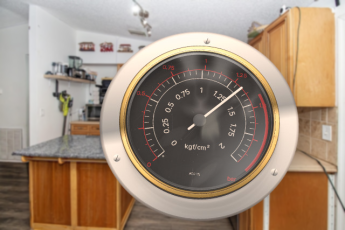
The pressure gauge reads 1.35 kg/cm²
